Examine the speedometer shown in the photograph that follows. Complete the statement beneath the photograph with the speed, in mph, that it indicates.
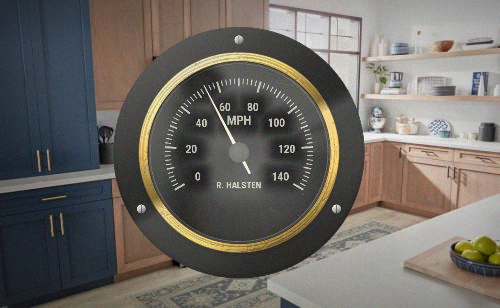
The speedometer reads 54 mph
